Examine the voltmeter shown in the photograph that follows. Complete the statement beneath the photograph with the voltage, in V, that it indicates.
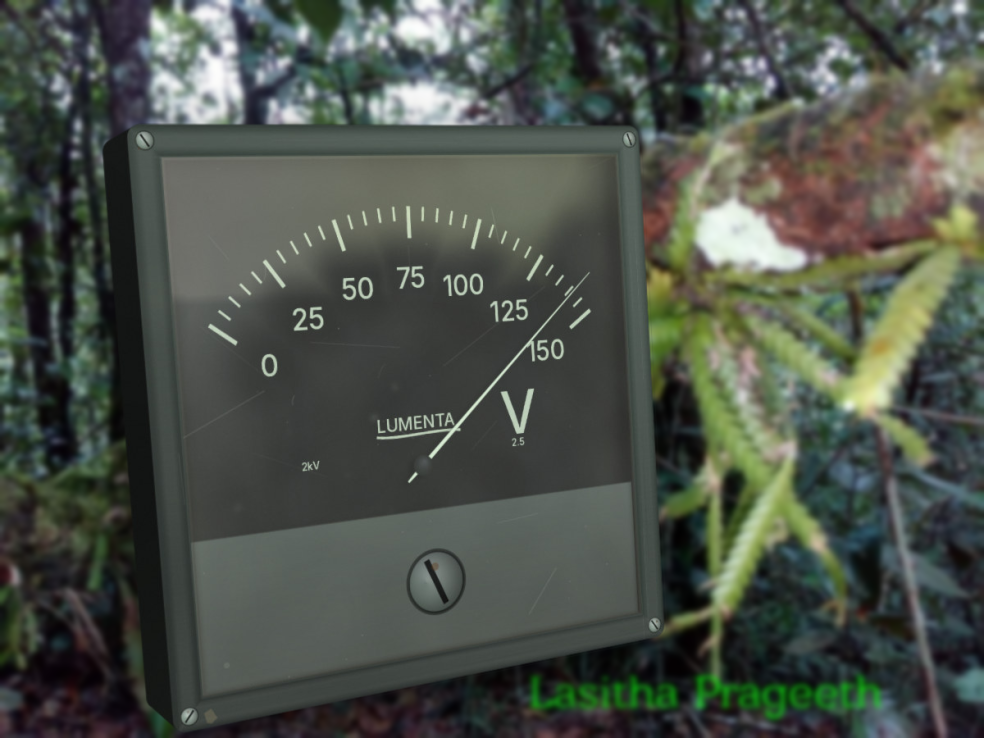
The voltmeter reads 140 V
